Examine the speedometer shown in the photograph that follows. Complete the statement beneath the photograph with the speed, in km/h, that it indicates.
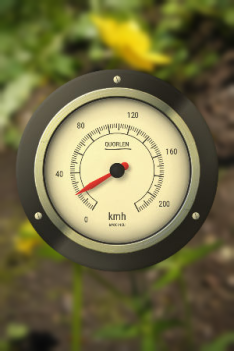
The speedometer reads 20 km/h
